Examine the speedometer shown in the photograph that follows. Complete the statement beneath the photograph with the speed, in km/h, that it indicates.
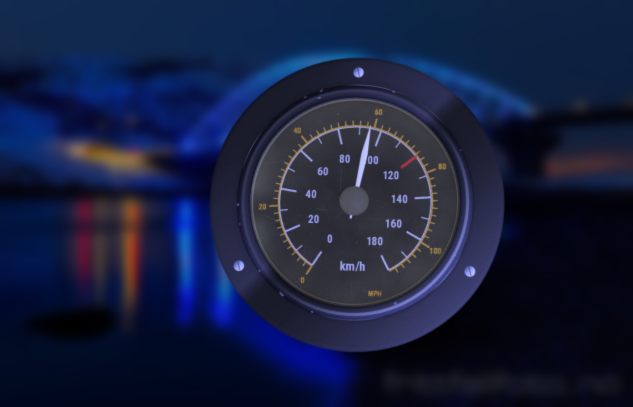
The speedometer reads 95 km/h
